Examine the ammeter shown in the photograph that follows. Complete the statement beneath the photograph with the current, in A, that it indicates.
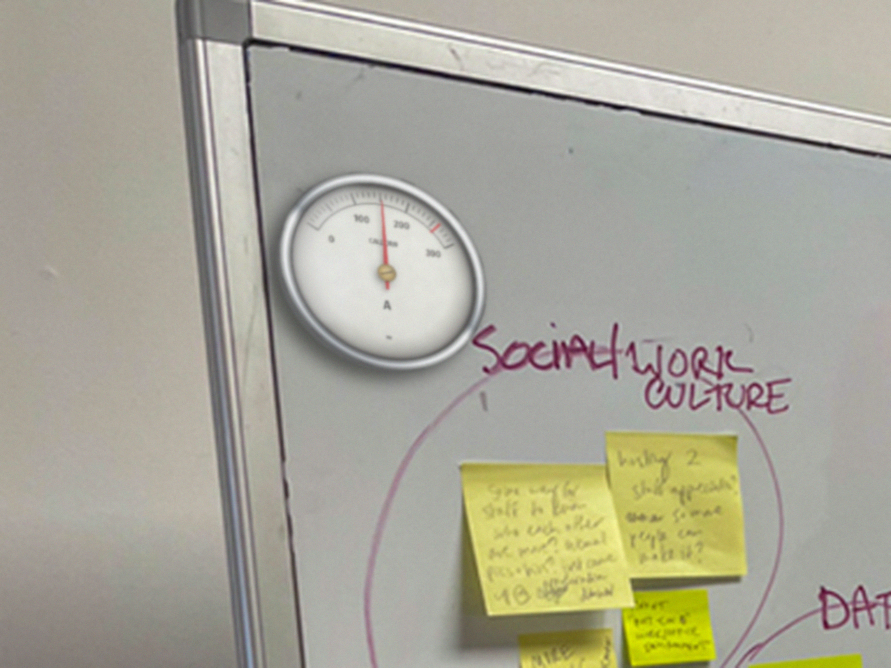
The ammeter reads 150 A
